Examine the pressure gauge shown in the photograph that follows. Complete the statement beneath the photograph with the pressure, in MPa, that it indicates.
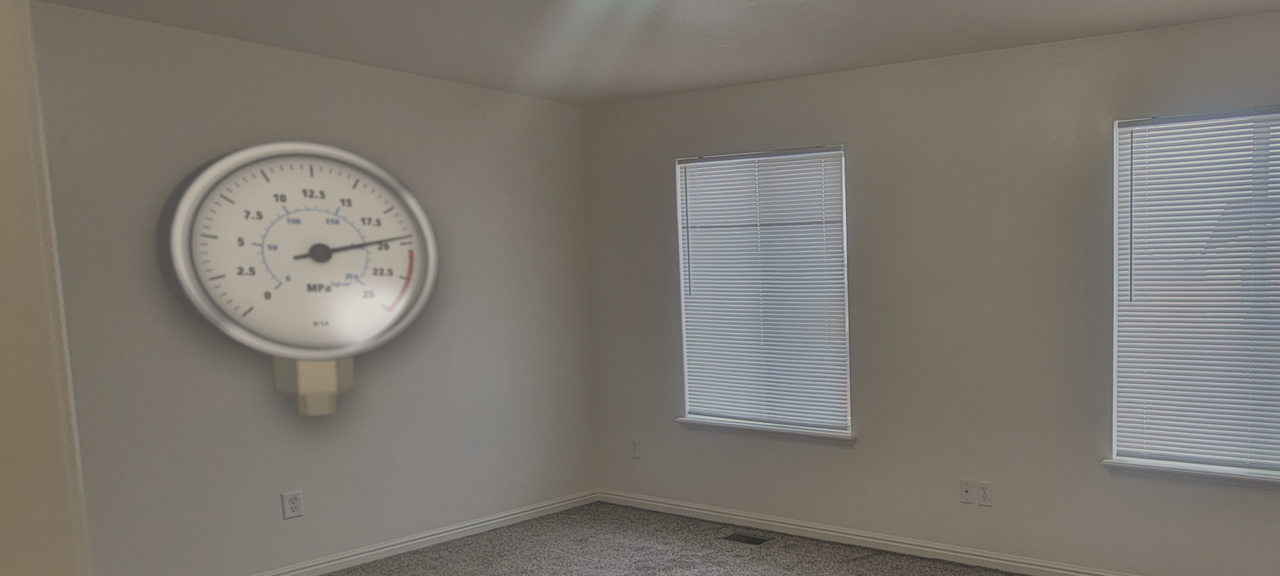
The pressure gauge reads 19.5 MPa
